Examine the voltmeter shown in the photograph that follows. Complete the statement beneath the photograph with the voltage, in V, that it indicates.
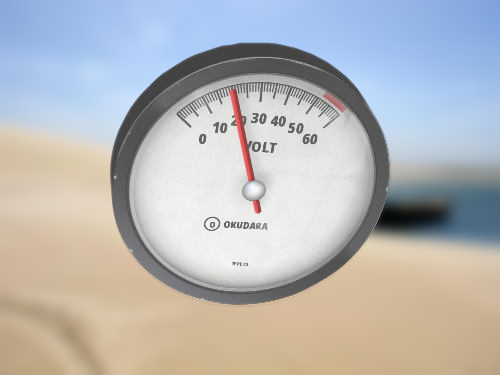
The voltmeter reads 20 V
